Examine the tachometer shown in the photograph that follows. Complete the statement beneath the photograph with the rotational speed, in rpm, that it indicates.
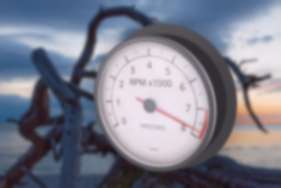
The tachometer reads 7750 rpm
